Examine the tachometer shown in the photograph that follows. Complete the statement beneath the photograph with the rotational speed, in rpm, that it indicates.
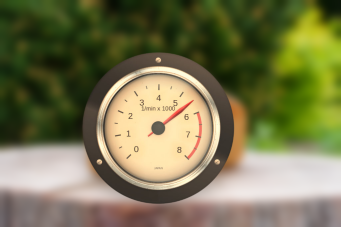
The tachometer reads 5500 rpm
